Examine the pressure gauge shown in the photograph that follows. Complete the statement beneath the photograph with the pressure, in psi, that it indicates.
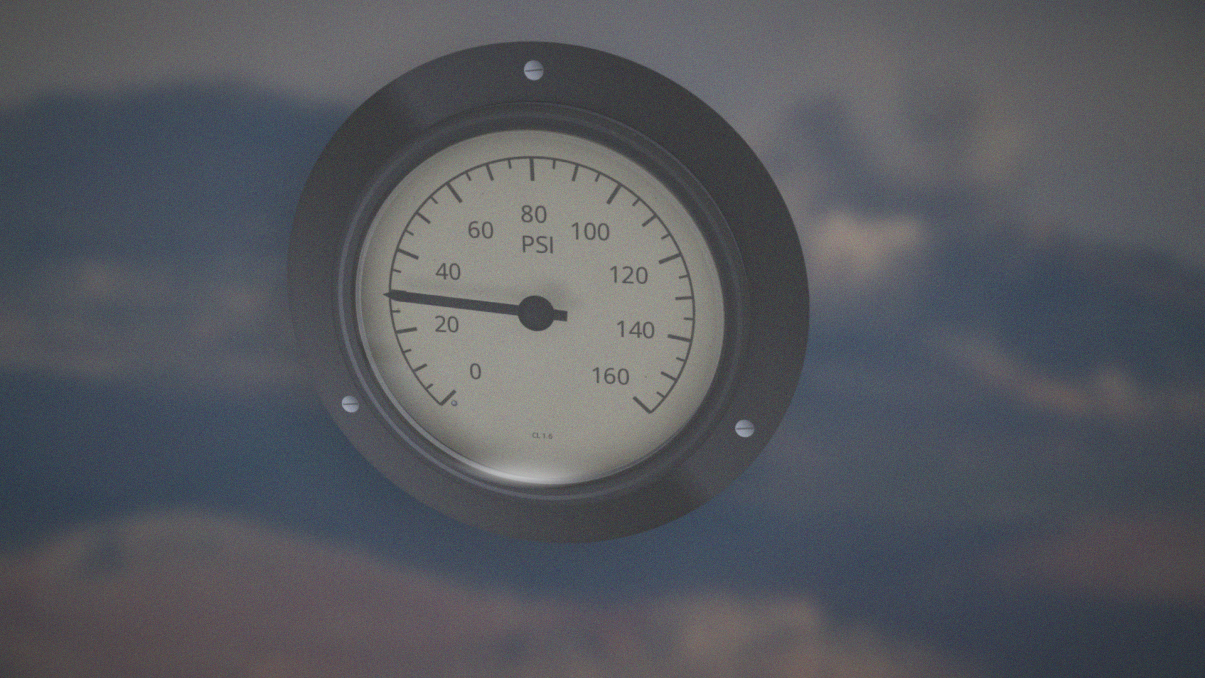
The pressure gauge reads 30 psi
